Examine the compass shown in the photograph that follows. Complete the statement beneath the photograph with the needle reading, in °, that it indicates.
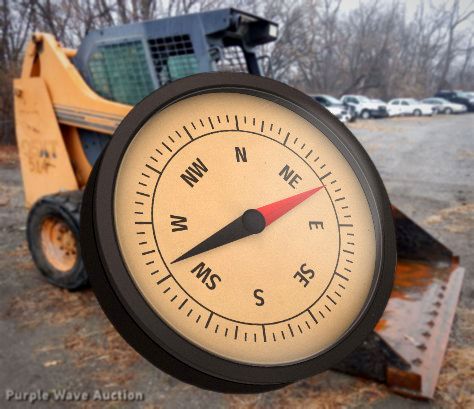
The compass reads 65 °
